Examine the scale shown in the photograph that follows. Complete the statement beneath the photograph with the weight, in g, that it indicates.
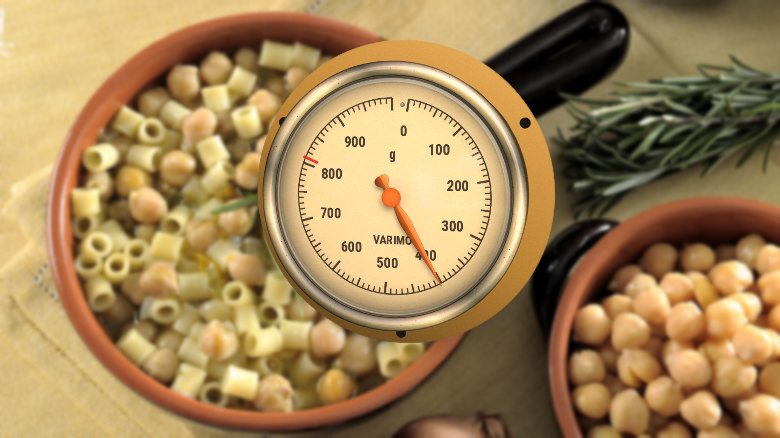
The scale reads 400 g
